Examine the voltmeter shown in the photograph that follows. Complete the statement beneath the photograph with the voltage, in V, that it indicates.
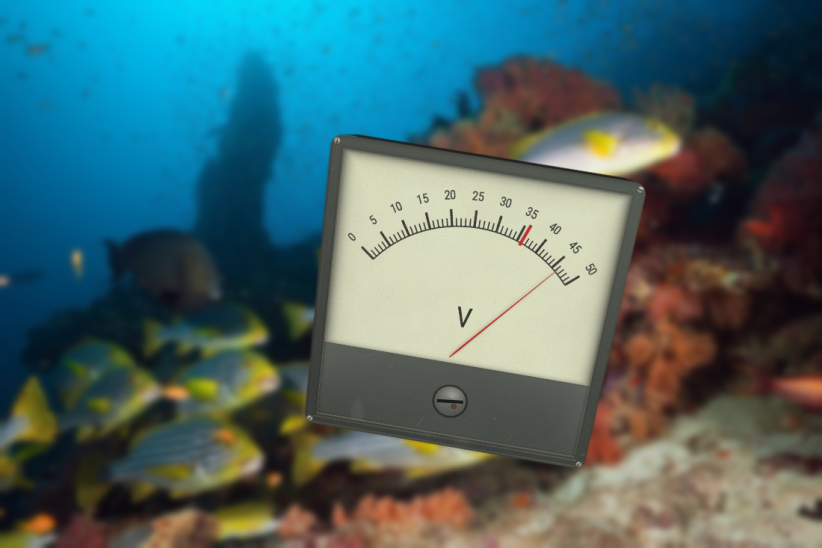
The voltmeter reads 46 V
